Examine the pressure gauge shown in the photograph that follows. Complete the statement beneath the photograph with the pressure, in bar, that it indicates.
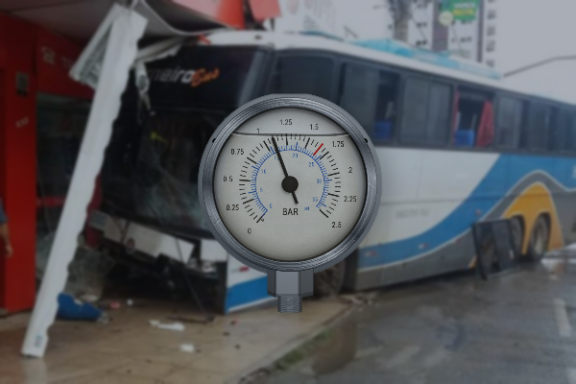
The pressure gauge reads 1.1 bar
